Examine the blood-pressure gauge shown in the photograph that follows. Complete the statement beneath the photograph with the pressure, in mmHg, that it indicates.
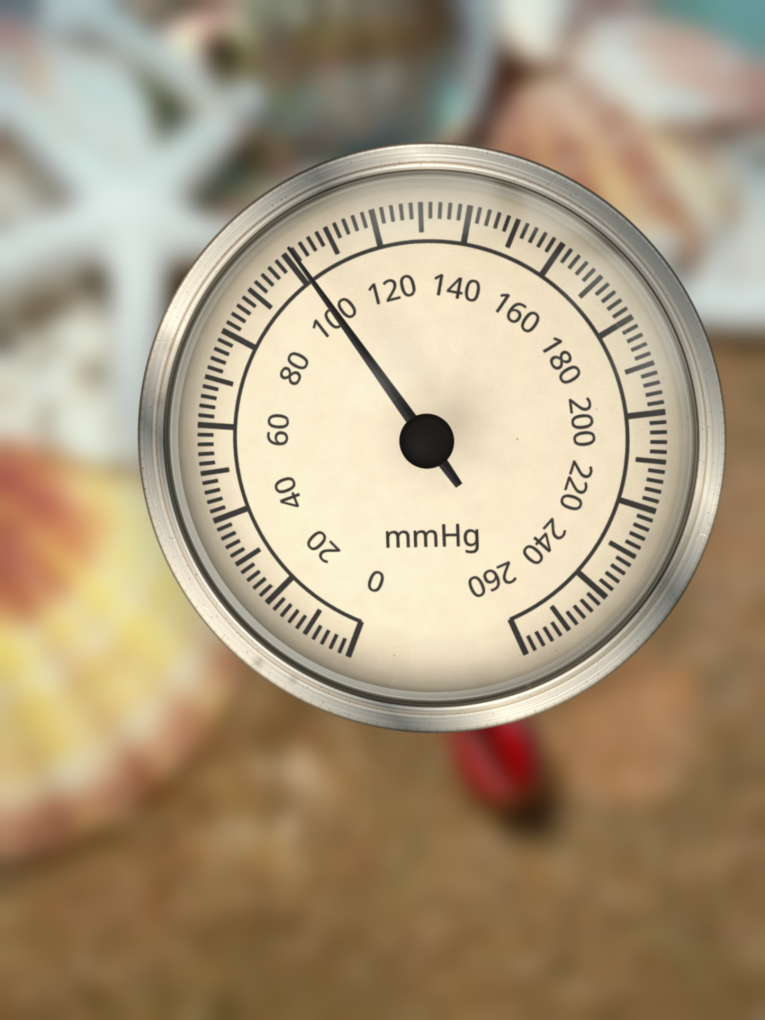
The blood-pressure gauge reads 102 mmHg
